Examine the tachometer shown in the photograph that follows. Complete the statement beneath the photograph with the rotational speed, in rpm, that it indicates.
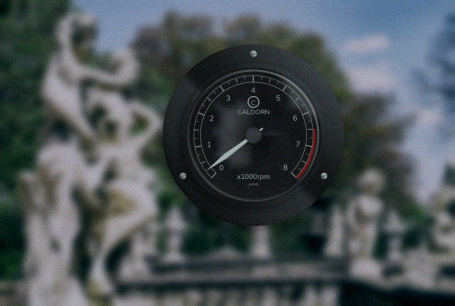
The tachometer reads 250 rpm
